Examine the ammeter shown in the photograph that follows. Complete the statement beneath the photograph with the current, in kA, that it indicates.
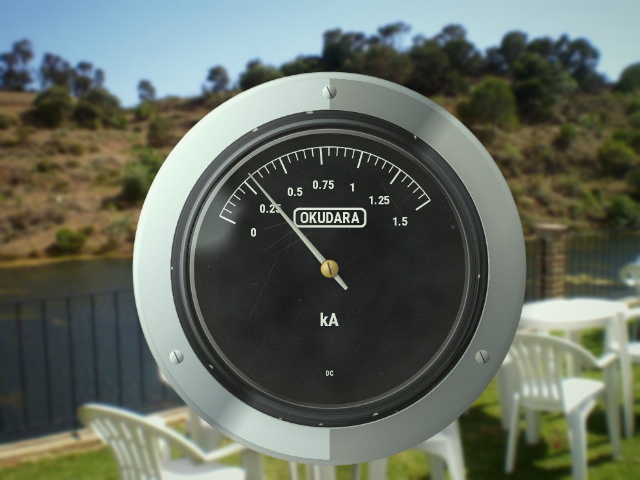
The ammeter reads 0.3 kA
